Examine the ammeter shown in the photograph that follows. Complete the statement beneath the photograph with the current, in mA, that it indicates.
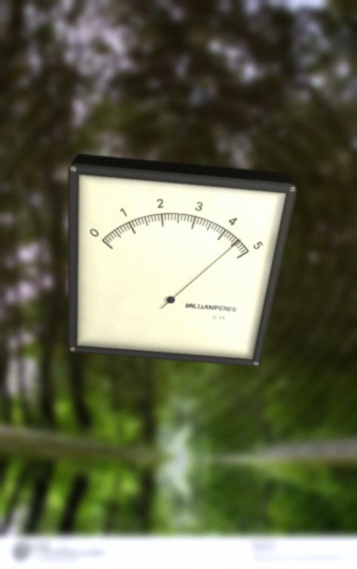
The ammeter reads 4.5 mA
